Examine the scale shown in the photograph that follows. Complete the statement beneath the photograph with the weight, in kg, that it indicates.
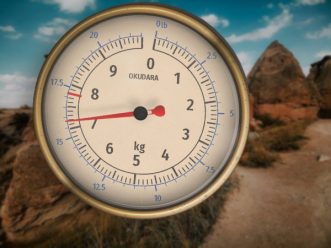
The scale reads 7.2 kg
